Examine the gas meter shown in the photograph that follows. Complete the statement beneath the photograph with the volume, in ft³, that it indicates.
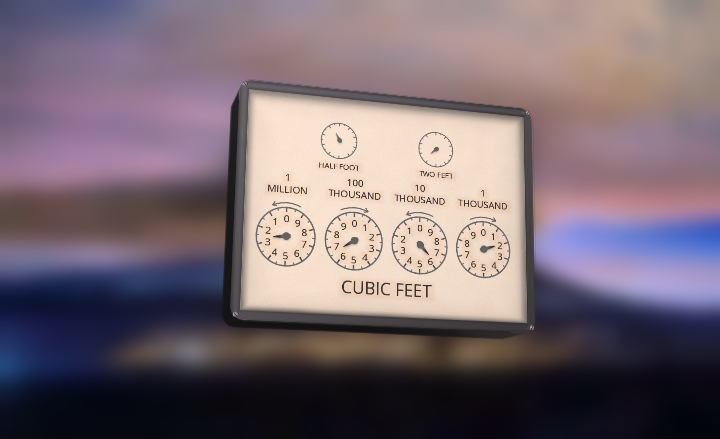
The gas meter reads 266200 ft³
